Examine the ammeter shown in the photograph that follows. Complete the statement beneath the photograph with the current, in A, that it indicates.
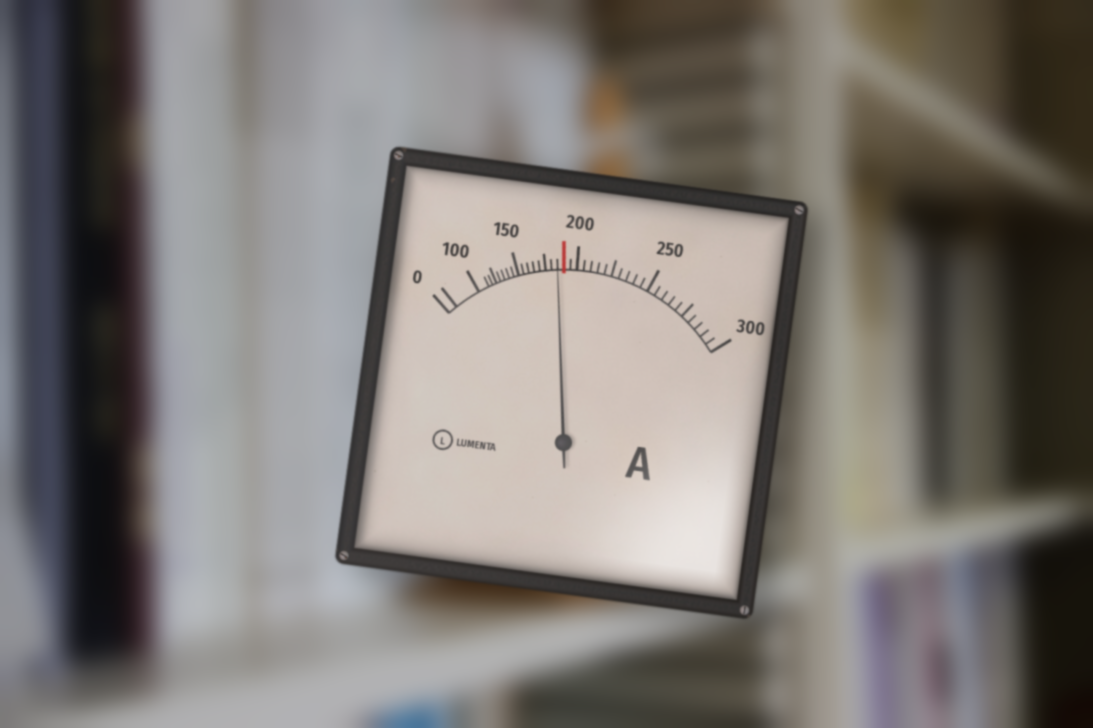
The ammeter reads 185 A
